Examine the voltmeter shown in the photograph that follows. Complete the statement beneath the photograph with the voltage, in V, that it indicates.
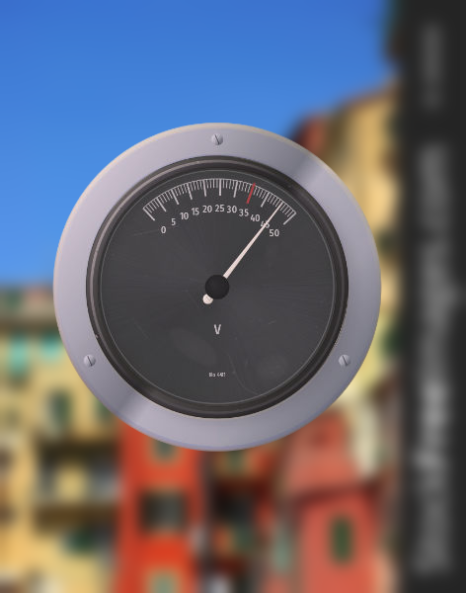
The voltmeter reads 45 V
